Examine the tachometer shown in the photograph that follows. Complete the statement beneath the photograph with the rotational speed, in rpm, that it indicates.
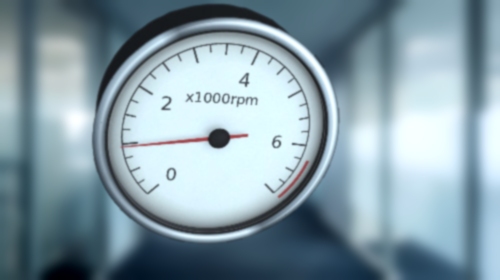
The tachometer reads 1000 rpm
